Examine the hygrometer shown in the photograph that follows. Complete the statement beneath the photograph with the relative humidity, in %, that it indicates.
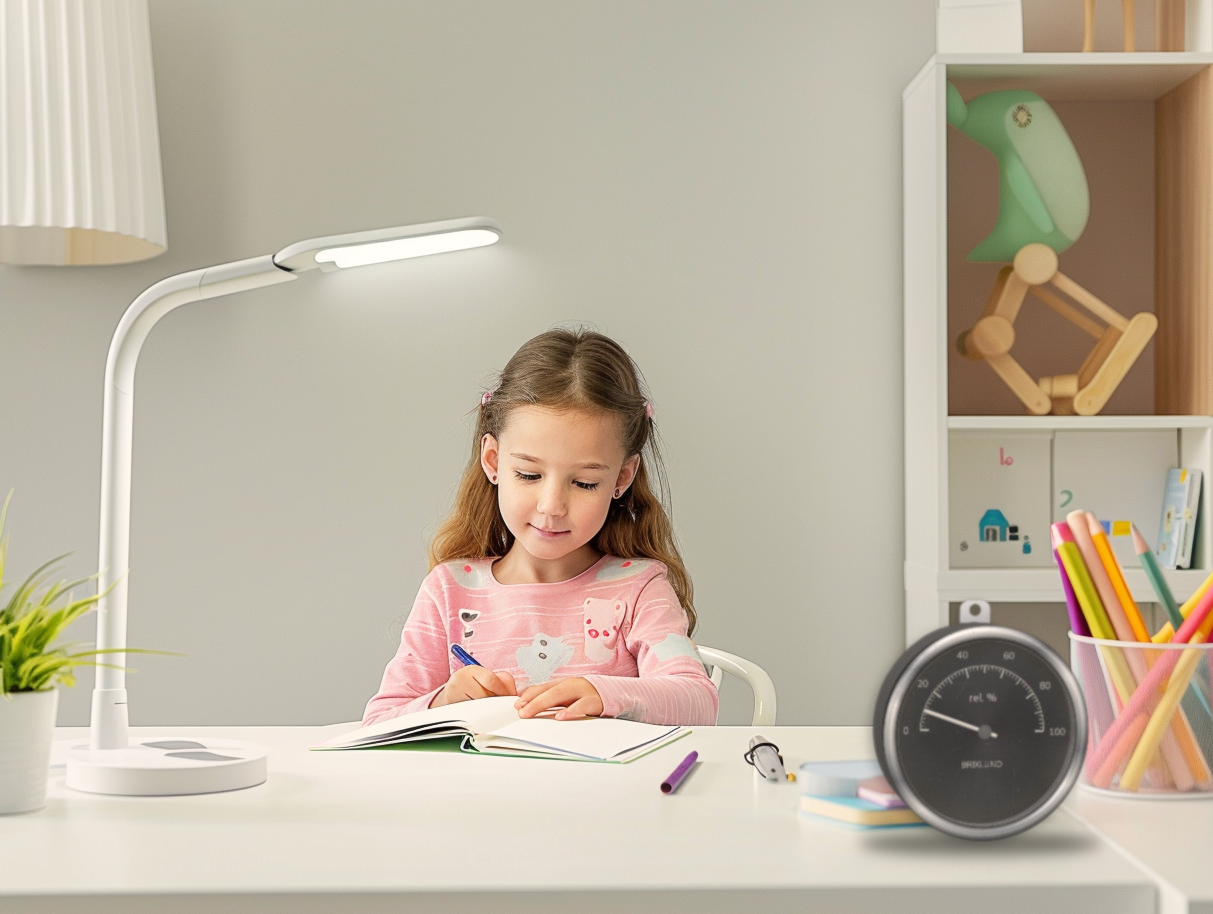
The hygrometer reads 10 %
